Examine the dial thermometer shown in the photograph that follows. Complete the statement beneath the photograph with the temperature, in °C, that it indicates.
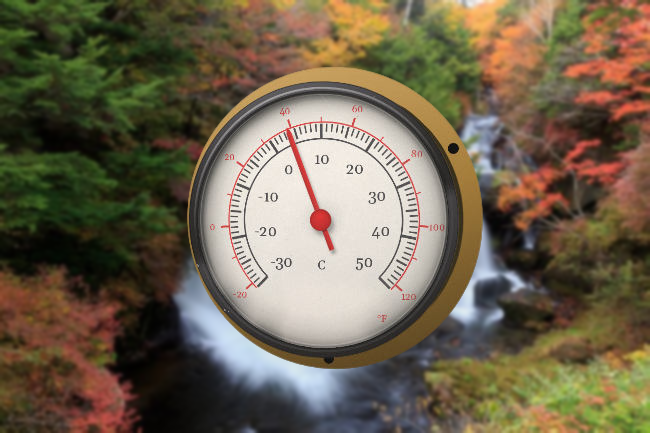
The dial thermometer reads 4 °C
